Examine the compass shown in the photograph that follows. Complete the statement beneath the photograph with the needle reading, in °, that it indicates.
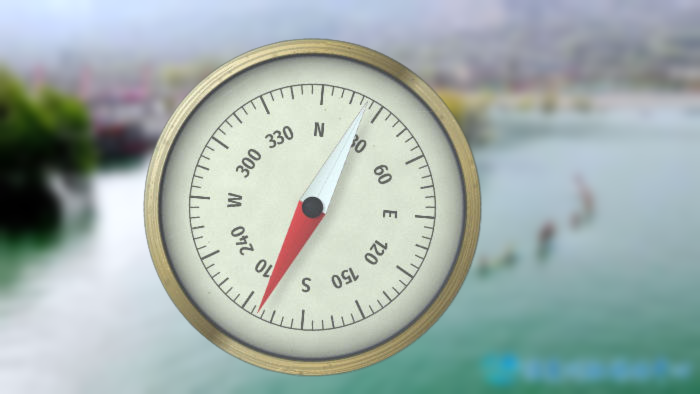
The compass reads 202.5 °
